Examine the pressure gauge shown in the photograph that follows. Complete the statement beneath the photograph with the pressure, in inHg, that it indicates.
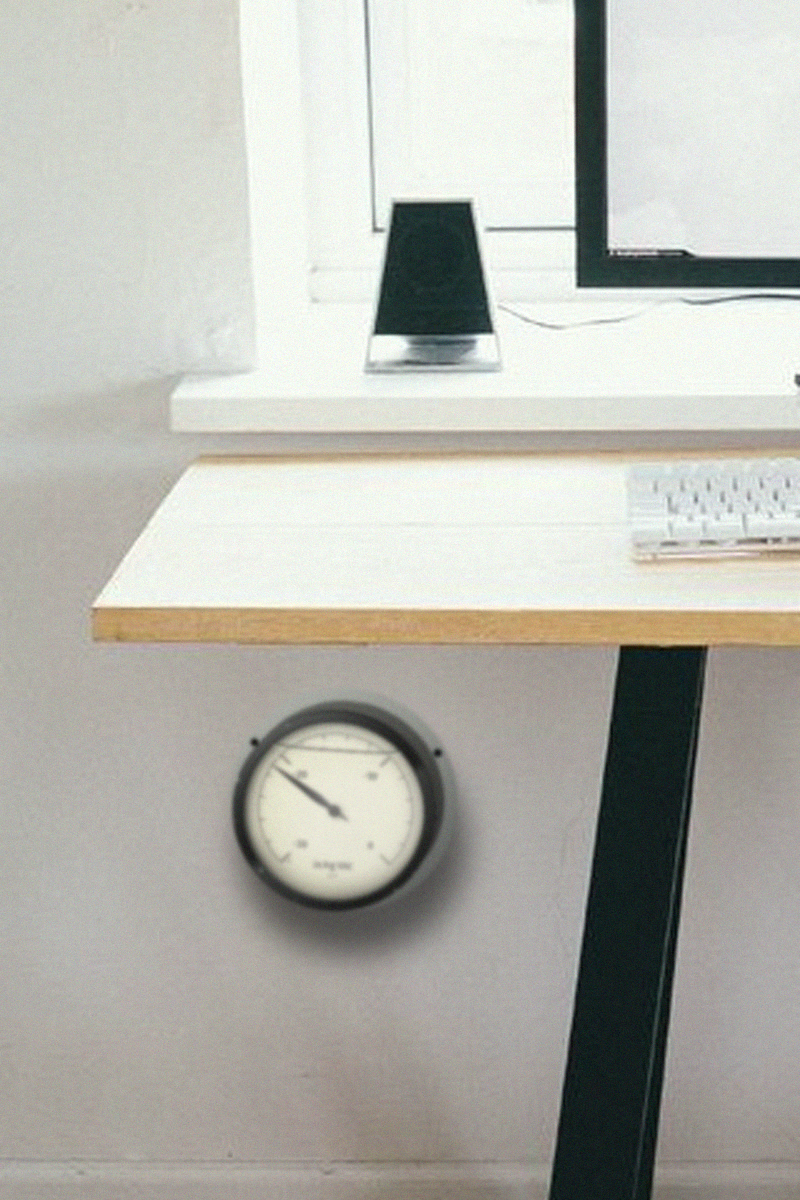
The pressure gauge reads -21 inHg
